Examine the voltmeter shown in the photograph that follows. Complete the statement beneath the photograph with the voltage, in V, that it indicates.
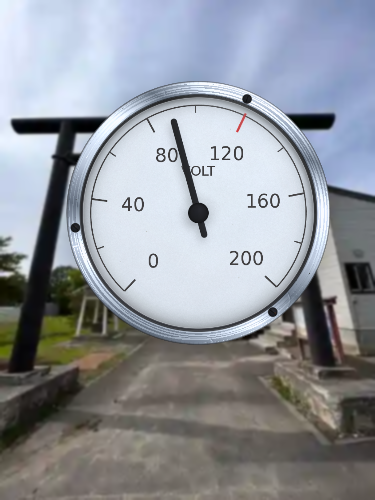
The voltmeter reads 90 V
